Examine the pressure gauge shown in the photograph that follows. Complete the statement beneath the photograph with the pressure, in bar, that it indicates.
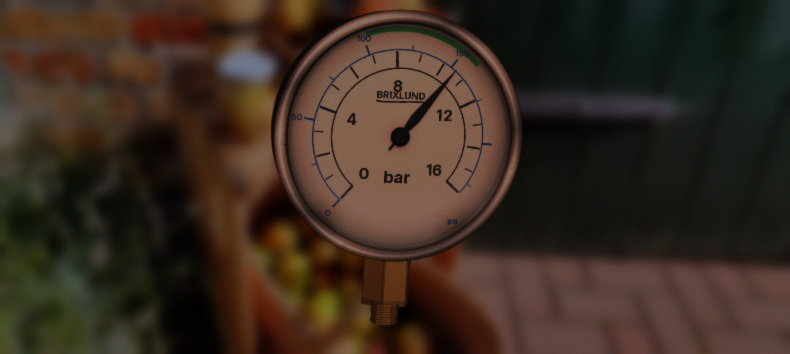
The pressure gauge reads 10.5 bar
